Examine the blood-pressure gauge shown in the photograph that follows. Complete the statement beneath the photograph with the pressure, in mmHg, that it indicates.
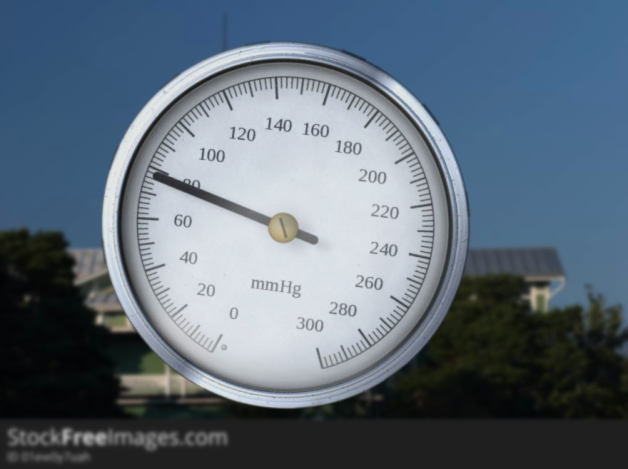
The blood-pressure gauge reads 78 mmHg
